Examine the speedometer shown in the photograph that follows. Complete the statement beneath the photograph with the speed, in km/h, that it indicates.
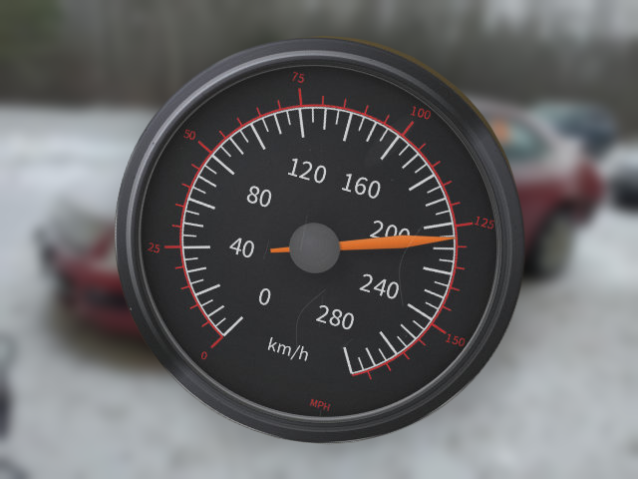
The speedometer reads 205 km/h
